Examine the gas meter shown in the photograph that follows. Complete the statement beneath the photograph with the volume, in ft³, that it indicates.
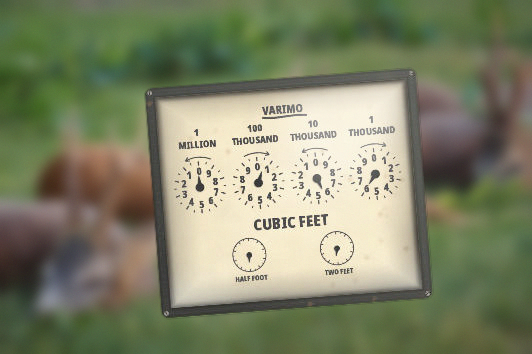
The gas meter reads 5600 ft³
